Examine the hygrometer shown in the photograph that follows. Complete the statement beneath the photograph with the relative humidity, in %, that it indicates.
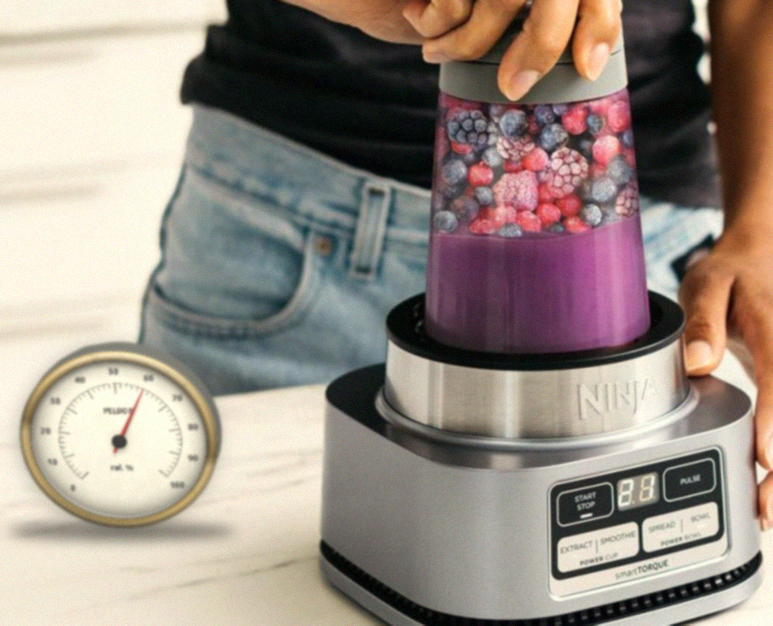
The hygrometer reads 60 %
